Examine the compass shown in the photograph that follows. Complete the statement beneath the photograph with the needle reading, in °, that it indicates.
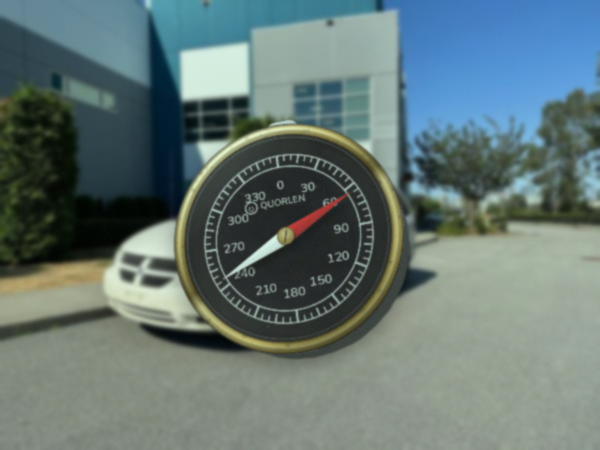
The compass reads 65 °
